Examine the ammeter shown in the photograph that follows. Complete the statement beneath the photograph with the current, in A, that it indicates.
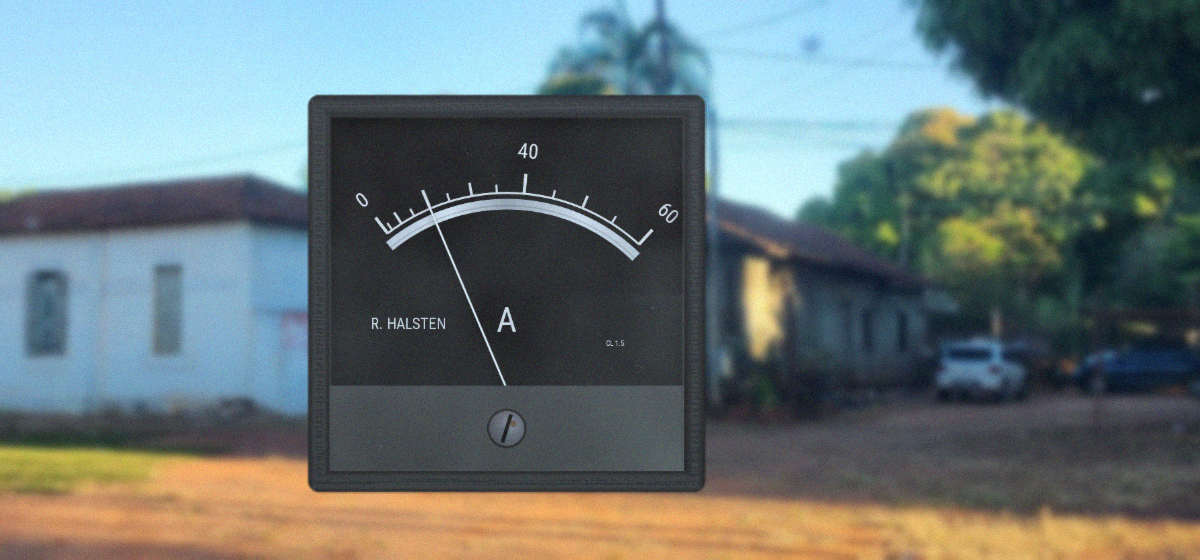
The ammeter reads 20 A
